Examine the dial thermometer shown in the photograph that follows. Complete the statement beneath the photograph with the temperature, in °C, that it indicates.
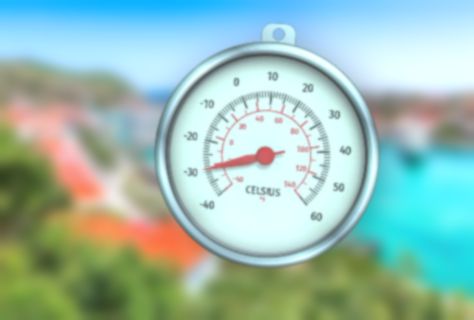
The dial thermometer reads -30 °C
